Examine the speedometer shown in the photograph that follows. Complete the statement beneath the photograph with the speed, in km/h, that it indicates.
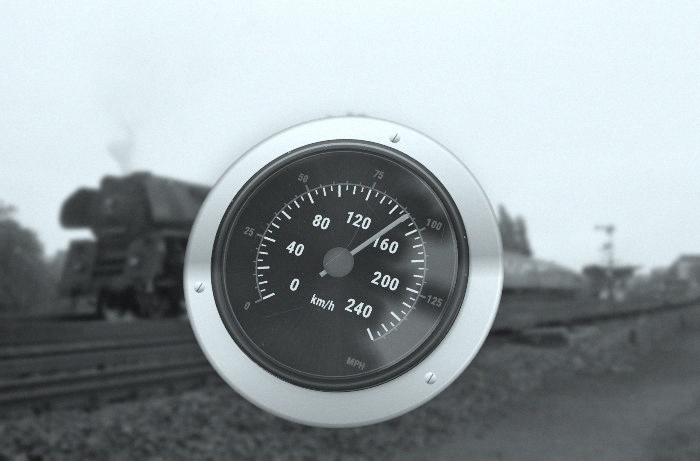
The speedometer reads 150 km/h
